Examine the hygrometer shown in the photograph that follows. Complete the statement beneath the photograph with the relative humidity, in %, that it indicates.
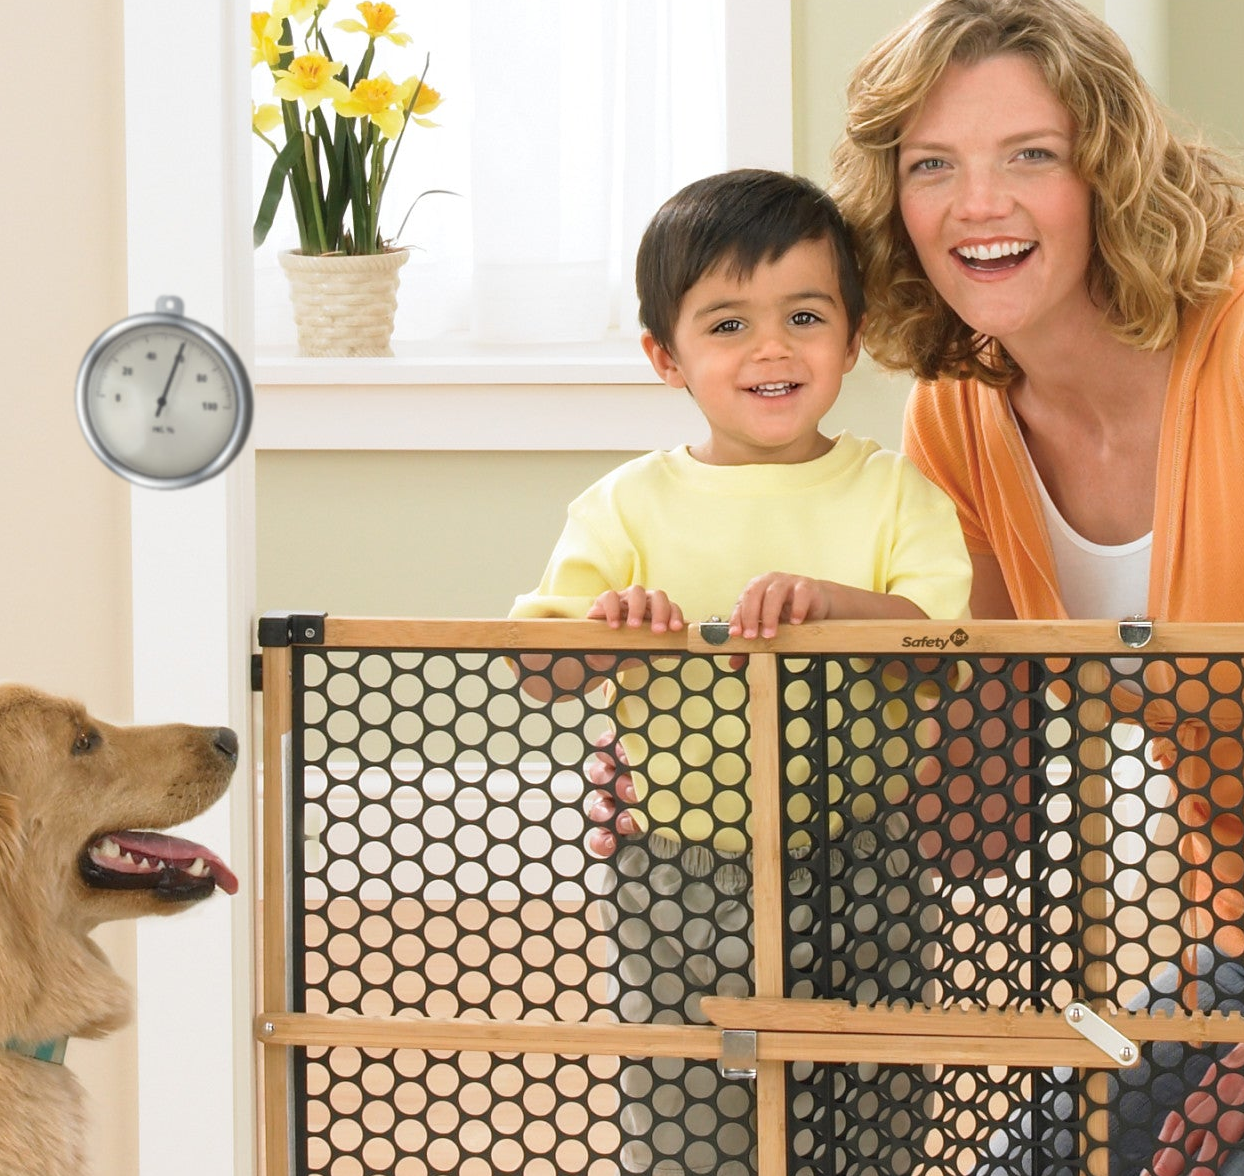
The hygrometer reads 60 %
